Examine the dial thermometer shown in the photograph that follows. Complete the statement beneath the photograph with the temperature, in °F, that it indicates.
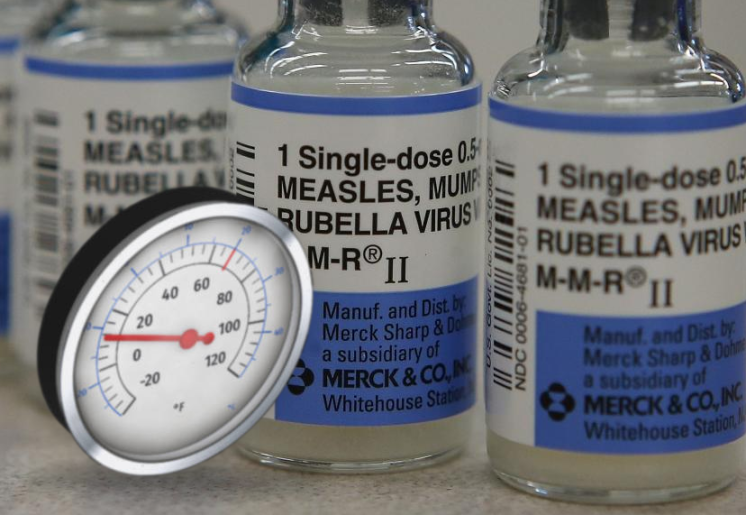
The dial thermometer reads 12 °F
